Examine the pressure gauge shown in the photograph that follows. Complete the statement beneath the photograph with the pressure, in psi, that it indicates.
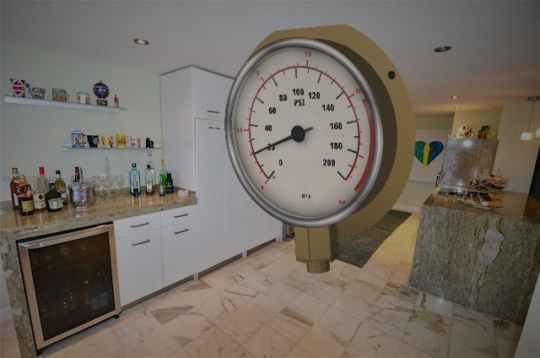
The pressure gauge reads 20 psi
